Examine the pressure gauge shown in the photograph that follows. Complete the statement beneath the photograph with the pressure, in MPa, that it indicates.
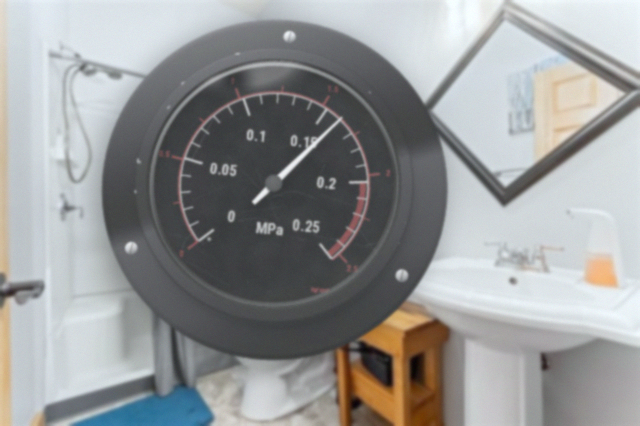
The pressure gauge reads 0.16 MPa
